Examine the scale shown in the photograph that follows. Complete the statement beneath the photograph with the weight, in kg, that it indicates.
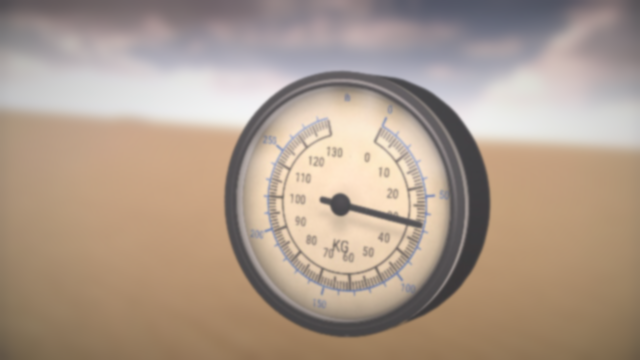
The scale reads 30 kg
